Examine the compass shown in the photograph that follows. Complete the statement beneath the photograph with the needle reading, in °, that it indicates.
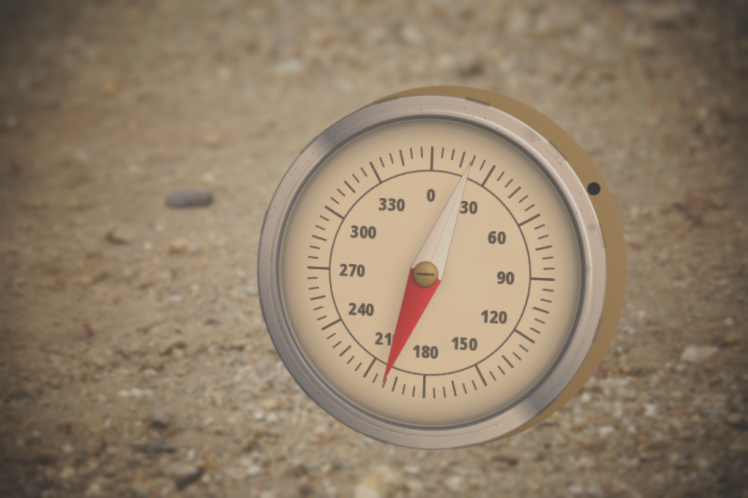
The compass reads 200 °
